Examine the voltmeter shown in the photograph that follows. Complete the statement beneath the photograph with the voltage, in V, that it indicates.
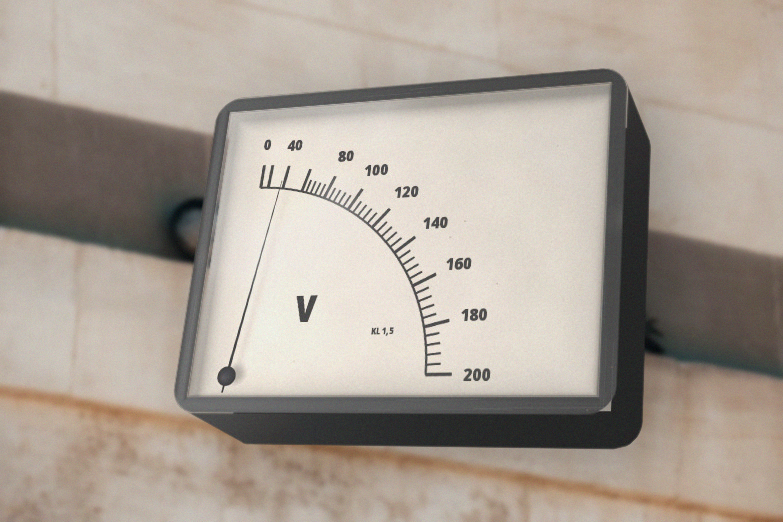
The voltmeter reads 40 V
